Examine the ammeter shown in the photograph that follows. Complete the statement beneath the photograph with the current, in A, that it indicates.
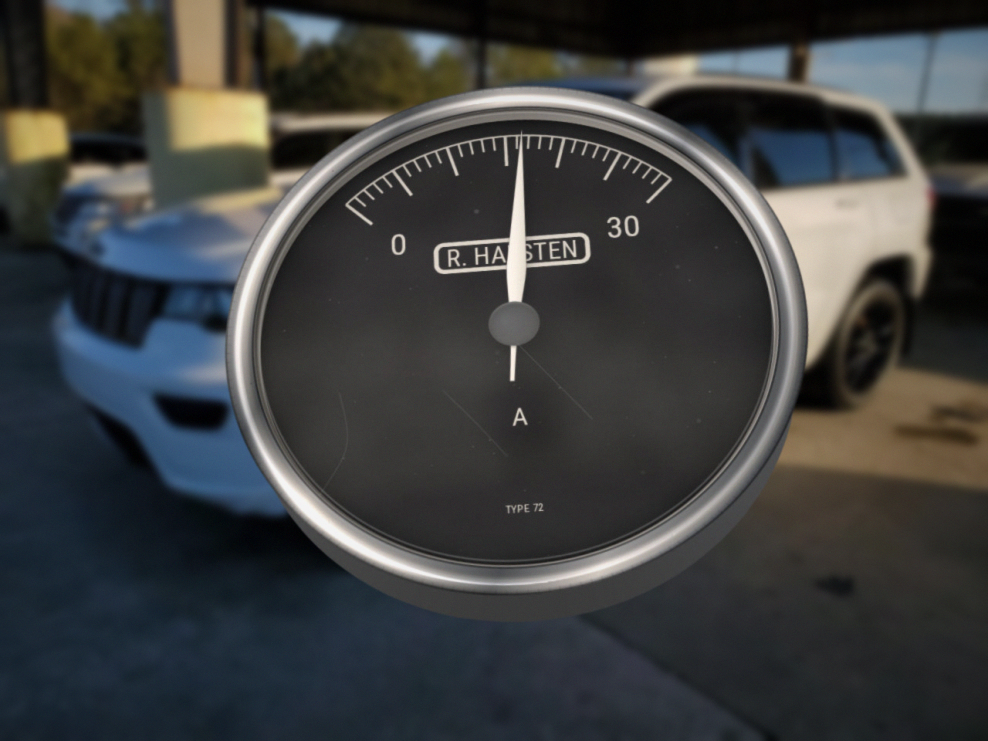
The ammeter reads 16.5 A
